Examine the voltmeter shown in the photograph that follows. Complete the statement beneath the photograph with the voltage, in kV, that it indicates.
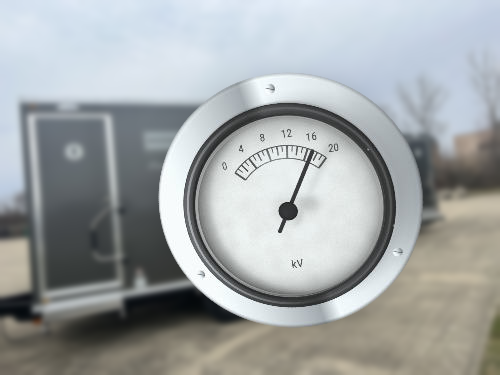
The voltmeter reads 17 kV
